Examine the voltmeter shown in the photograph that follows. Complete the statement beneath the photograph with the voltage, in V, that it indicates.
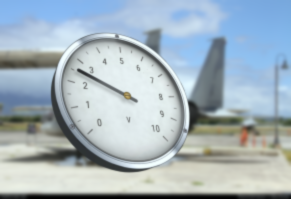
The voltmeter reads 2.5 V
